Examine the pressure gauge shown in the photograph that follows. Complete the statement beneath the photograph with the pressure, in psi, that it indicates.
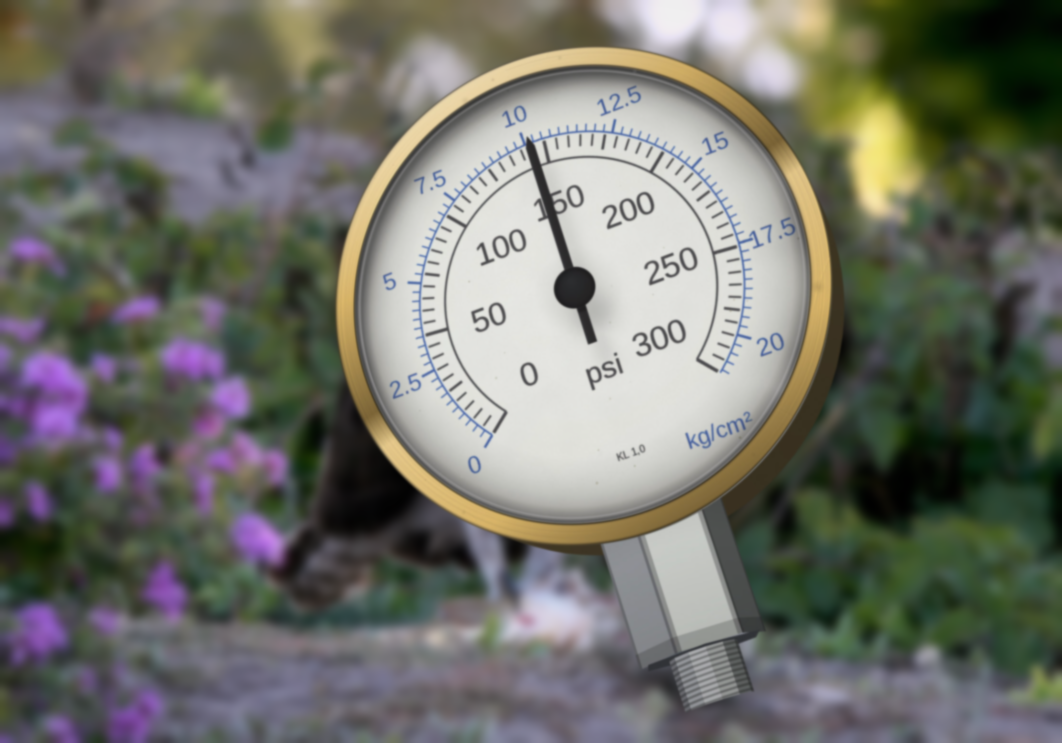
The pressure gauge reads 145 psi
